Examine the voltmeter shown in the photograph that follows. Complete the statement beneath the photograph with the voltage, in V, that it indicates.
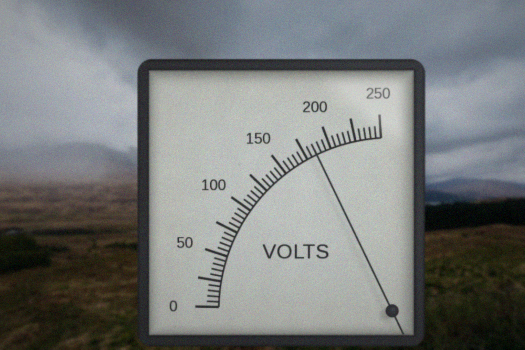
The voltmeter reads 185 V
